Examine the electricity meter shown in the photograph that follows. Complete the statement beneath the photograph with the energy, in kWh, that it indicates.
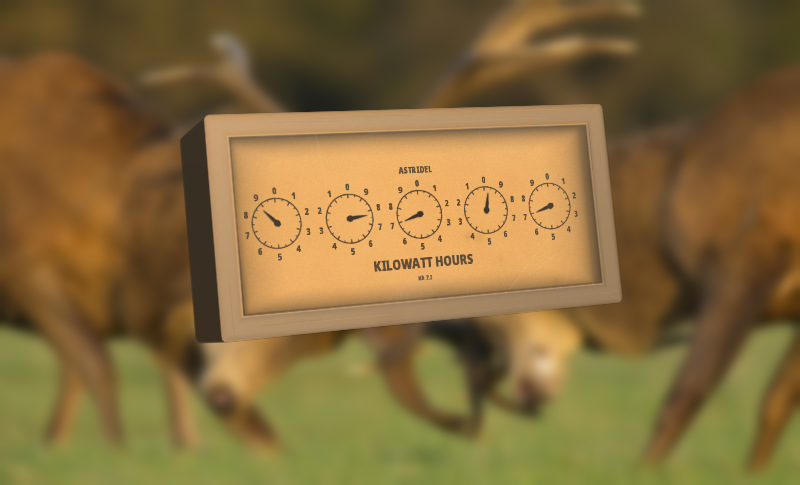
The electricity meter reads 87697 kWh
